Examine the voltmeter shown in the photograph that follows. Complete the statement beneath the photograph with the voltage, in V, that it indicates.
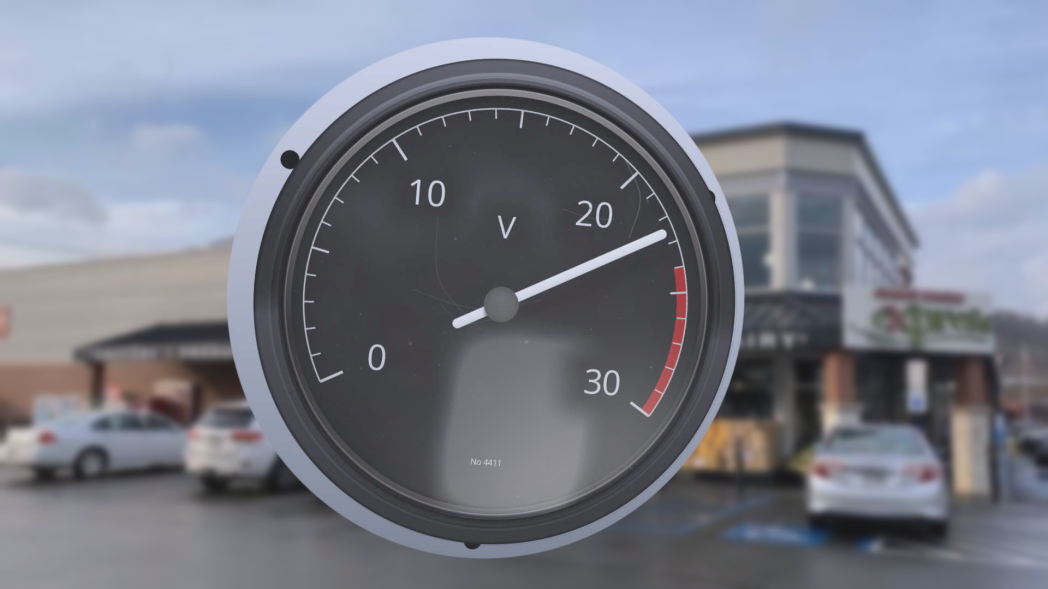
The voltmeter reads 22.5 V
